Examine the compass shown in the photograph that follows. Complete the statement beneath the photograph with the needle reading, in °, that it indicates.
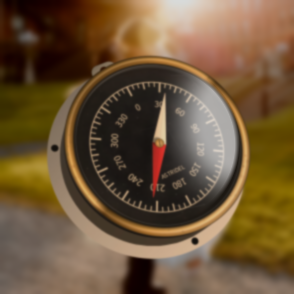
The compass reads 215 °
